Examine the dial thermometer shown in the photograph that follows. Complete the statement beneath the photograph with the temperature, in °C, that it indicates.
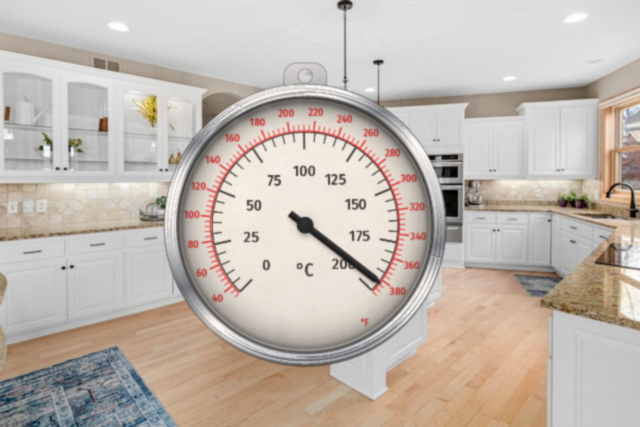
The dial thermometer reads 195 °C
